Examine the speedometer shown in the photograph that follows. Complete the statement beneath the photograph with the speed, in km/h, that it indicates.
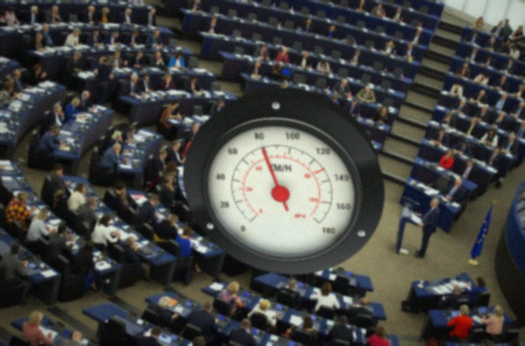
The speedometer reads 80 km/h
